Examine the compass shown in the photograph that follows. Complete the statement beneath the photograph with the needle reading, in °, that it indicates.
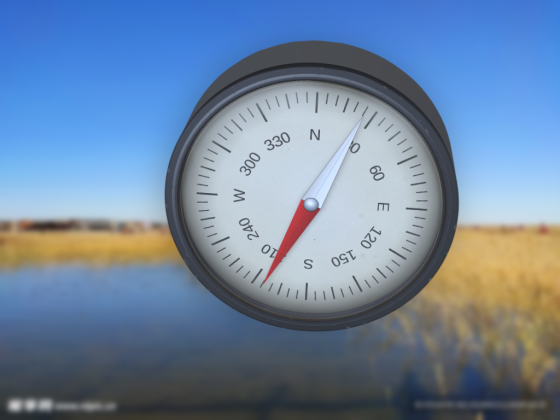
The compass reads 205 °
